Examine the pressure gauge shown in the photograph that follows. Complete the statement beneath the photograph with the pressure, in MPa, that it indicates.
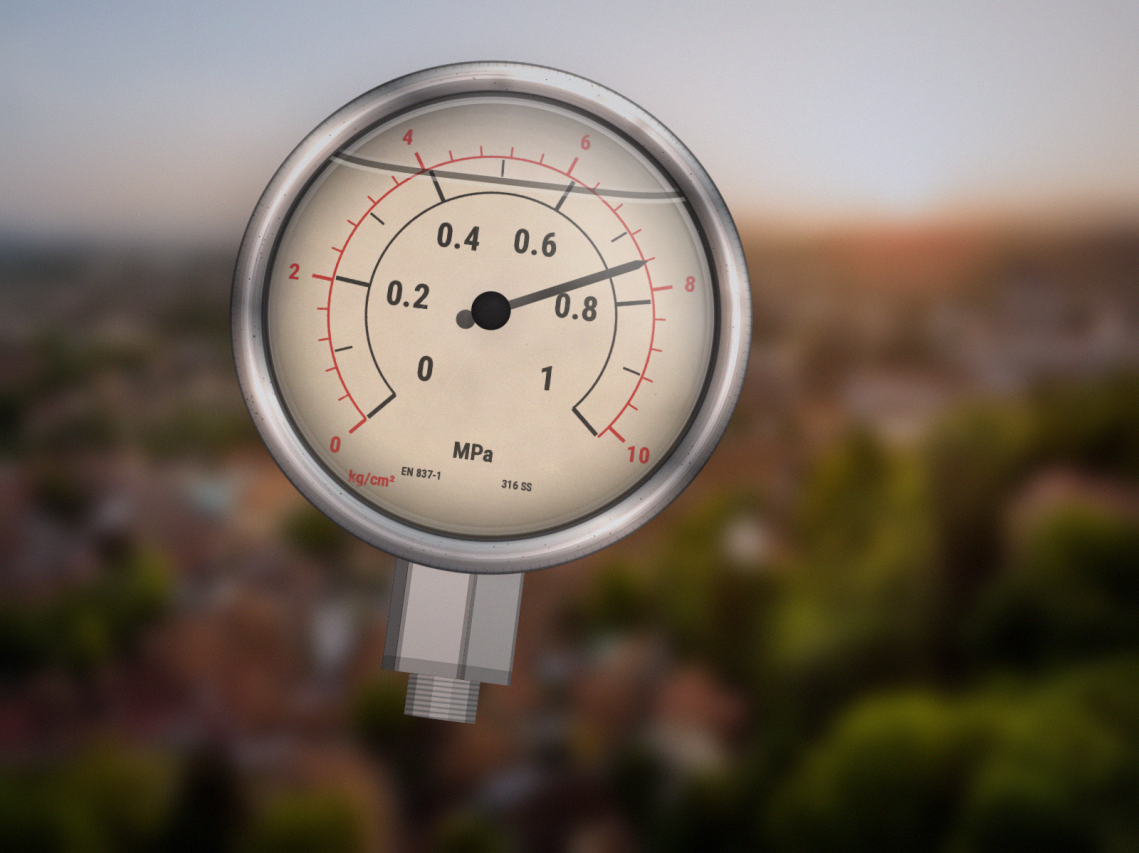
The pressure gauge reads 0.75 MPa
